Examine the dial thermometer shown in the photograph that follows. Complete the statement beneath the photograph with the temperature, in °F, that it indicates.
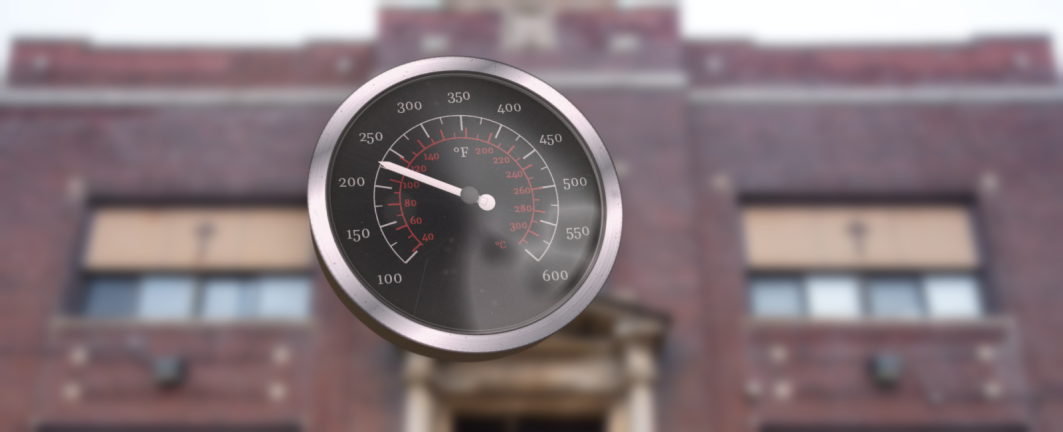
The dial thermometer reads 225 °F
